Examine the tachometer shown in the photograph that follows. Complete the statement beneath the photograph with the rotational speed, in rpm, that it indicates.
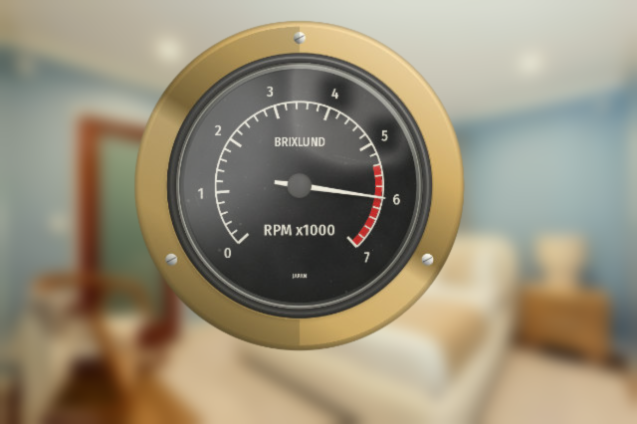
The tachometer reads 6000 rpm
